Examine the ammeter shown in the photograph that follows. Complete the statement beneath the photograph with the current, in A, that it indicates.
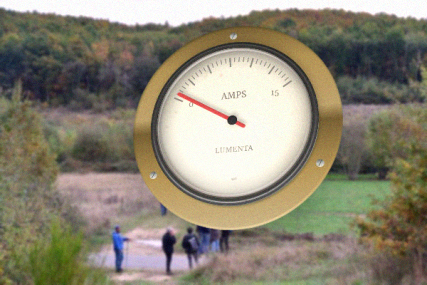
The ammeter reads 0.5 A
